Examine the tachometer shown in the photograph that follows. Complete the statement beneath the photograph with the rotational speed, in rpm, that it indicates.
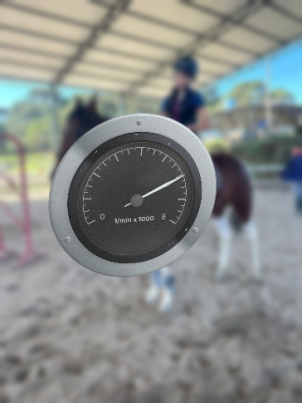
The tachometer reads 6000 rpm
